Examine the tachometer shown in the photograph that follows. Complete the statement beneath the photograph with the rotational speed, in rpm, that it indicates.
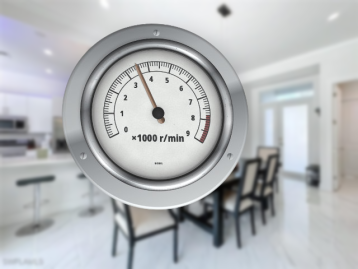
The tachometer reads 3500 rpm
